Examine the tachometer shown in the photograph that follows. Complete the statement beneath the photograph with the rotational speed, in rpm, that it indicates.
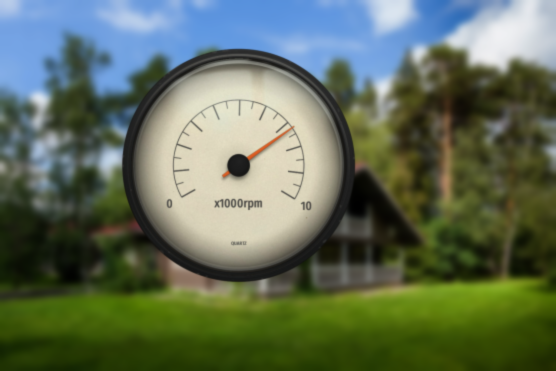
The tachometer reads 7250 rpm
